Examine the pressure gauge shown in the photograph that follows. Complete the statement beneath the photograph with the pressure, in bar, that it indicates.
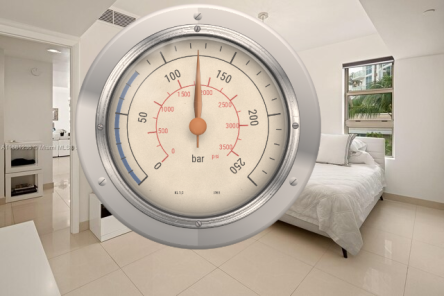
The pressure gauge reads 125 bar
